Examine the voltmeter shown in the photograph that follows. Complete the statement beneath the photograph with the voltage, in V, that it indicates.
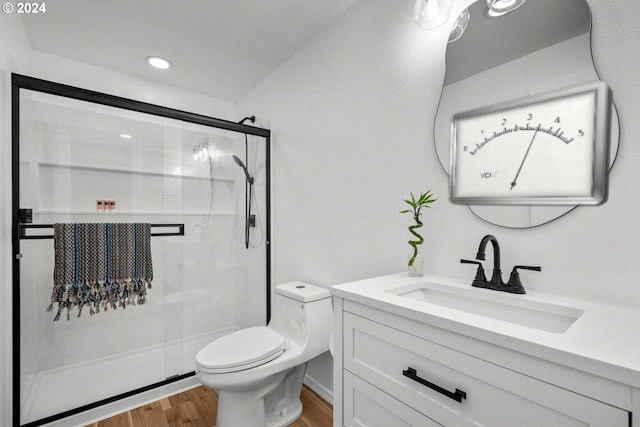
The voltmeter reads 3.5 V
